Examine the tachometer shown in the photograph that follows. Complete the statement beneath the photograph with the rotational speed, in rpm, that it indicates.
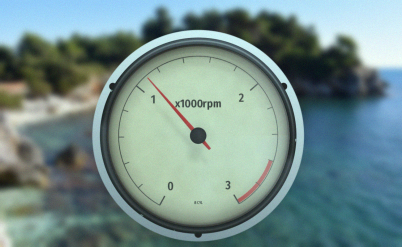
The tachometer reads 1100 rpm
